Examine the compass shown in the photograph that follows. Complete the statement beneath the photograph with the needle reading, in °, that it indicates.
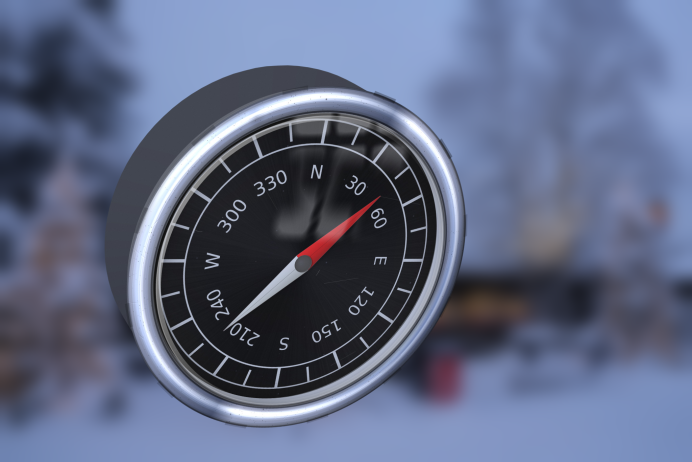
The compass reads 45 °
